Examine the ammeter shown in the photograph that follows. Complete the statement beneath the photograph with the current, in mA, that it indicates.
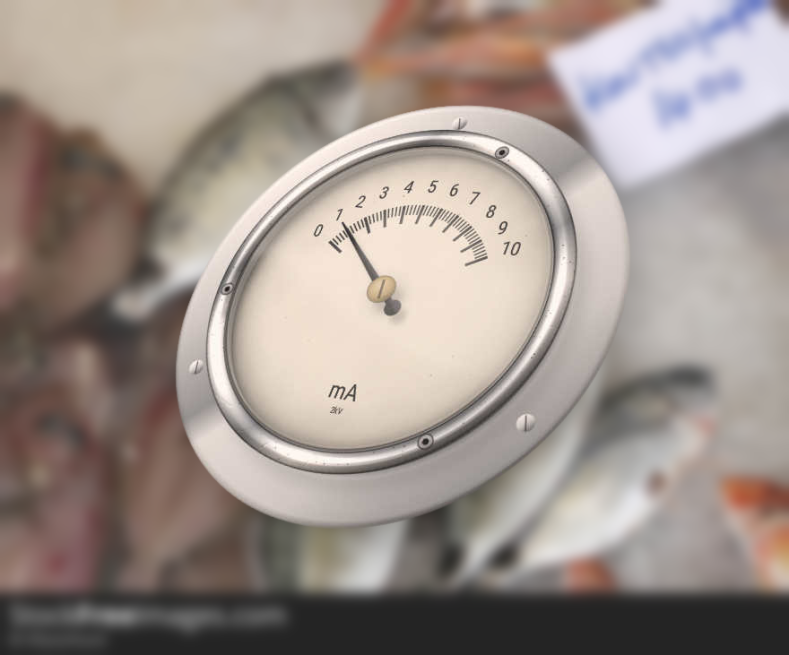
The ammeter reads 1 mA
